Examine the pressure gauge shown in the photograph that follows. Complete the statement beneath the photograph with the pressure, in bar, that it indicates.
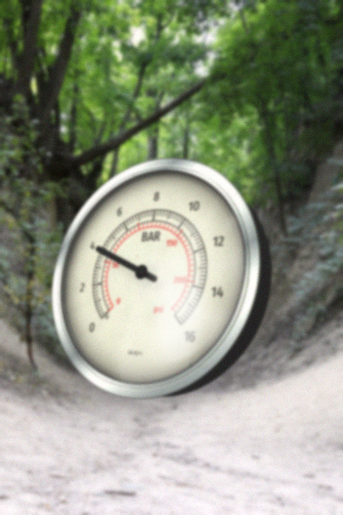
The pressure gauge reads 4 bar
